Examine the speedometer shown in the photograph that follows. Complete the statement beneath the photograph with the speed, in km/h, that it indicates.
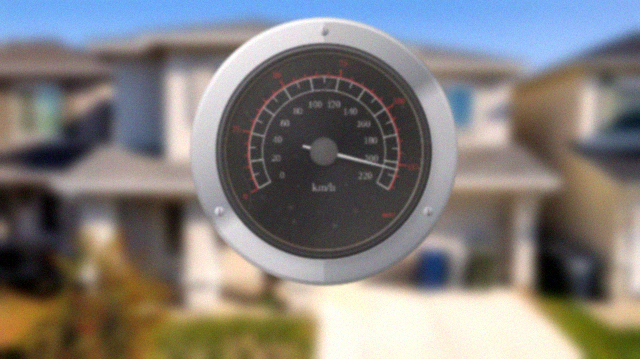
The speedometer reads 205 km/h
